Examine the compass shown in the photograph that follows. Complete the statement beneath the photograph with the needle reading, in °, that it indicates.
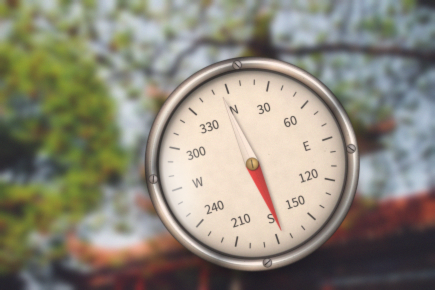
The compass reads 175 °
